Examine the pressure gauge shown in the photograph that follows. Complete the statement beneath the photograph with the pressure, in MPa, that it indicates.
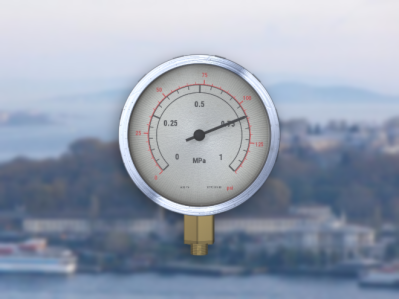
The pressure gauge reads 0.75 MPa
